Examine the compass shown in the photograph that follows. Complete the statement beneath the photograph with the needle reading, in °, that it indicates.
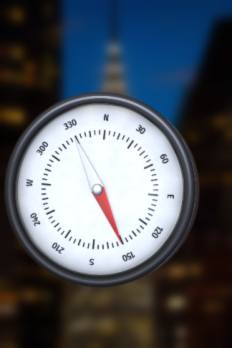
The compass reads 150 °
